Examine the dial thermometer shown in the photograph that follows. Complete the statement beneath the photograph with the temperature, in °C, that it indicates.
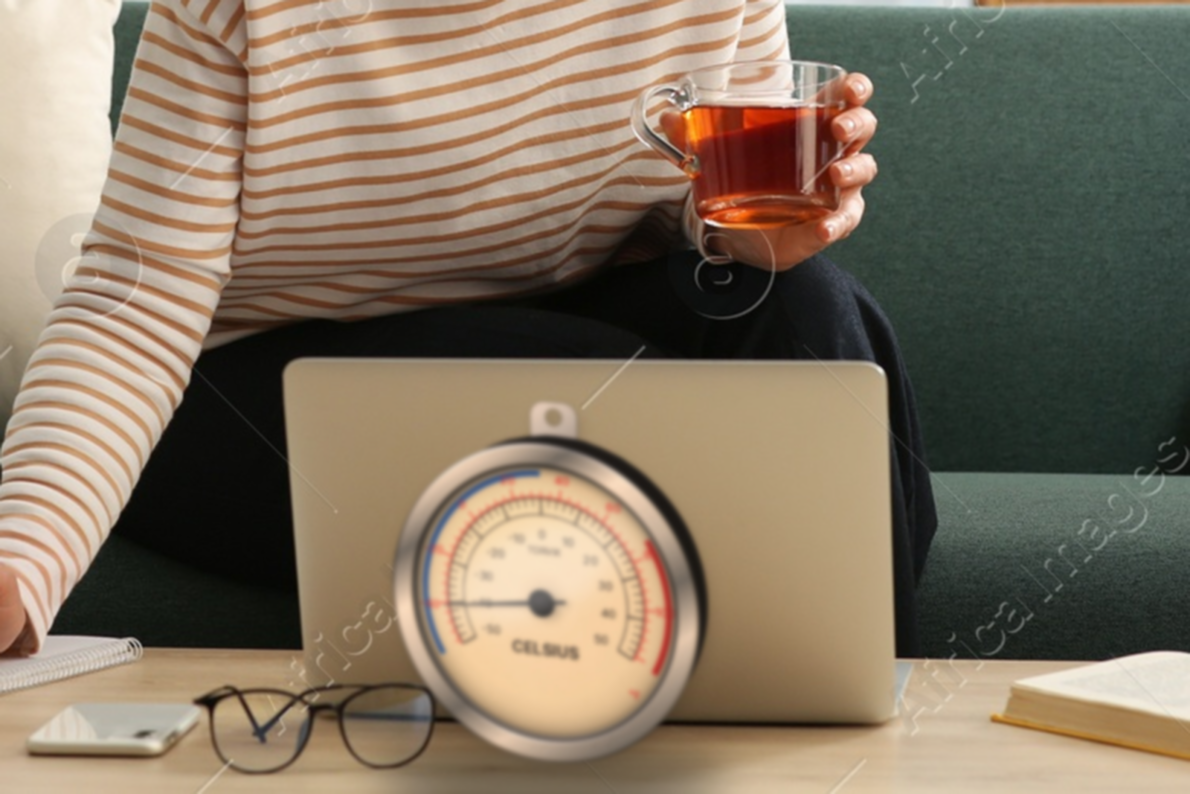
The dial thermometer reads -40 °C
